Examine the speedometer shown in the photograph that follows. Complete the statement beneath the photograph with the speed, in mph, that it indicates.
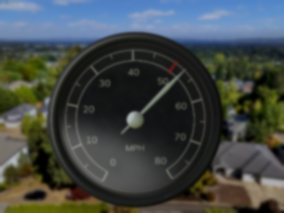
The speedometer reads 52.5 mph
